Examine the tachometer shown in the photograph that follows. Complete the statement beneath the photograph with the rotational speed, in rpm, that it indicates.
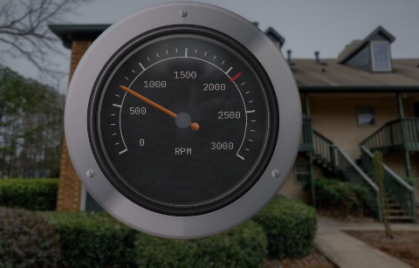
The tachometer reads 700 rpm
